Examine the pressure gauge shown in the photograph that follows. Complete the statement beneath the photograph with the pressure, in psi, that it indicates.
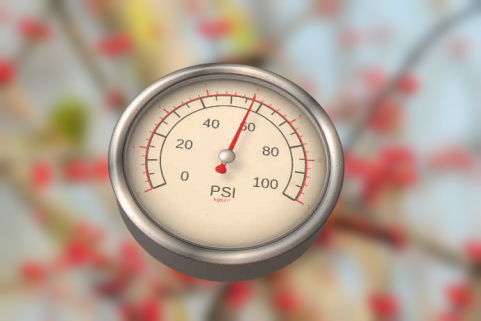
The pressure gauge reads 57.5 psi
